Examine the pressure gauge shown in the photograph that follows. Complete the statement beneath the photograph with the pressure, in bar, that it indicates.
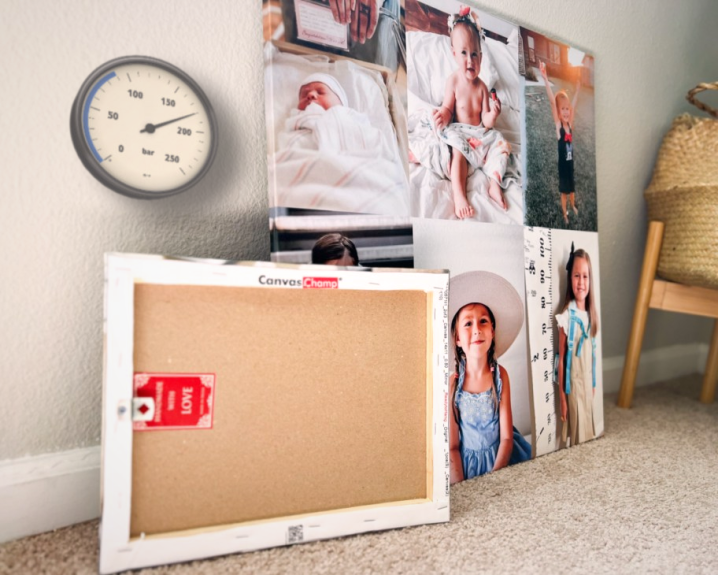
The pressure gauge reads 180 bar
